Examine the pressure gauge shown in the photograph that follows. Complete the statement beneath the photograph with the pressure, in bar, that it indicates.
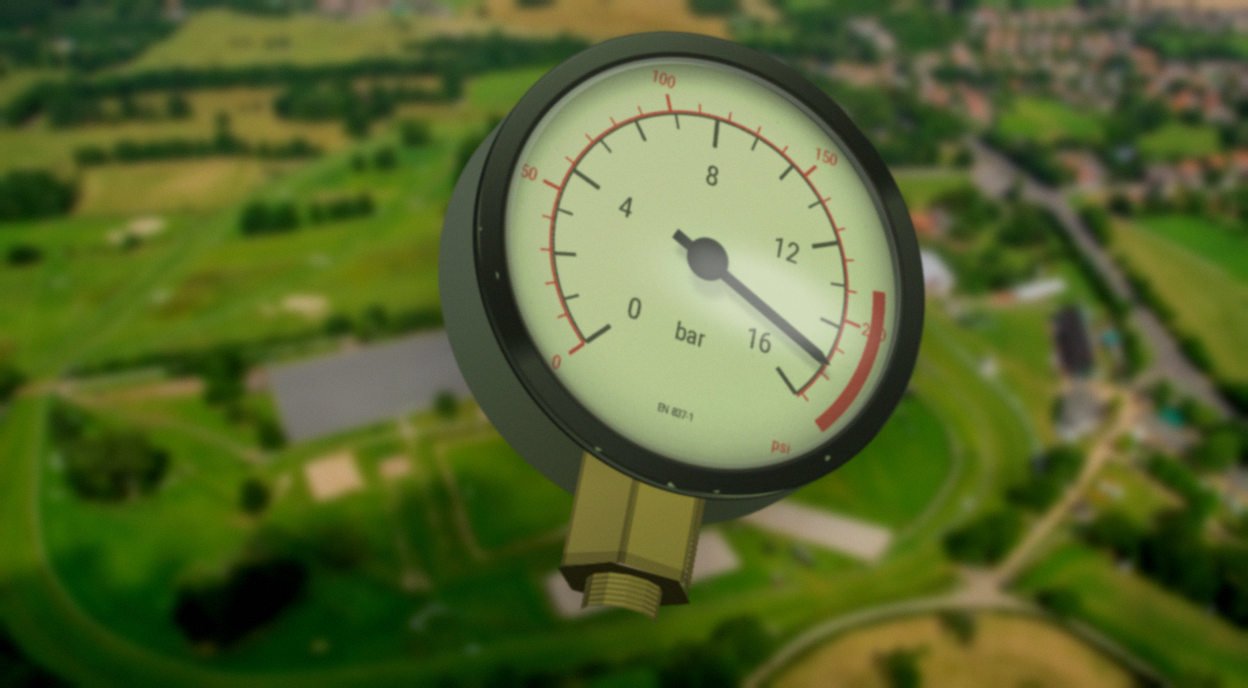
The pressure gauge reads 15 bar
